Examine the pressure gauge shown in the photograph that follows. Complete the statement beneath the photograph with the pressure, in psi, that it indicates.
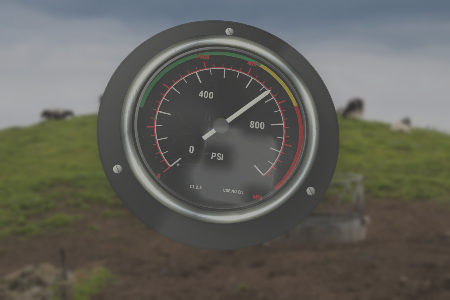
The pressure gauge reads 675 psi
